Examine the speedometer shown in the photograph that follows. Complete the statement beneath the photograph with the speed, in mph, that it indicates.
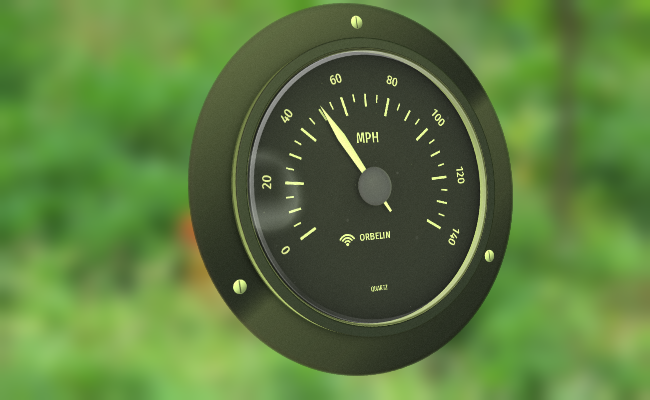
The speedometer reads 50 mph
